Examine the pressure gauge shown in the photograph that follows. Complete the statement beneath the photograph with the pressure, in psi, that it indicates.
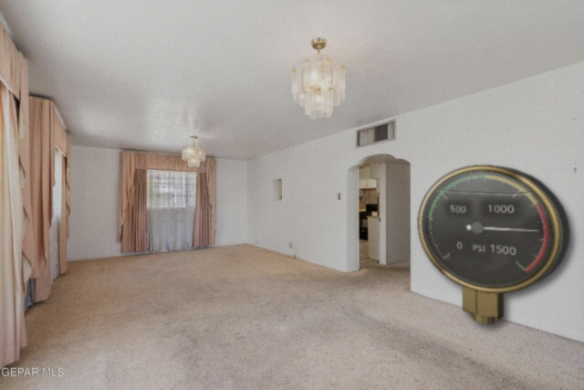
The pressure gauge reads 1250 psi
